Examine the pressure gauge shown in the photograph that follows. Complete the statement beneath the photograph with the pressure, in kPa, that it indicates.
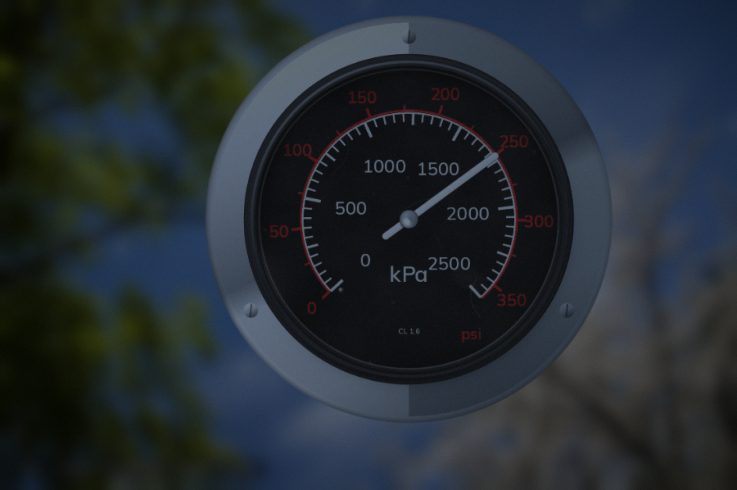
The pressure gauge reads 1725 kPa
